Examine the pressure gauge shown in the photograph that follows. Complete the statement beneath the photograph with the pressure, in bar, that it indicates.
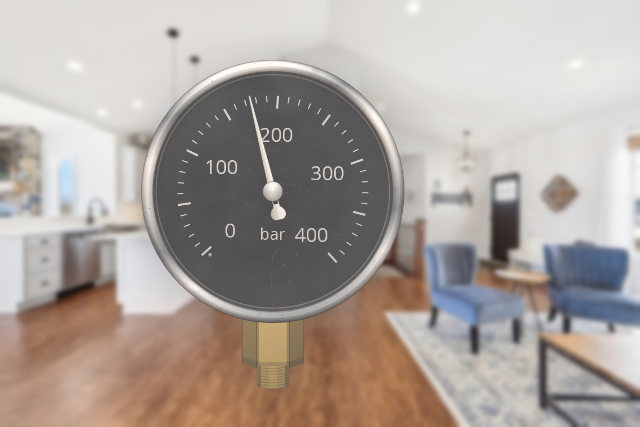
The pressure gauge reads 175 bar
